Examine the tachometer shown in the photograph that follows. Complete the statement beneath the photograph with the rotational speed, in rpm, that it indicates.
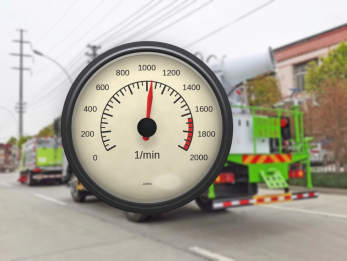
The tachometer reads 1050 rpm
